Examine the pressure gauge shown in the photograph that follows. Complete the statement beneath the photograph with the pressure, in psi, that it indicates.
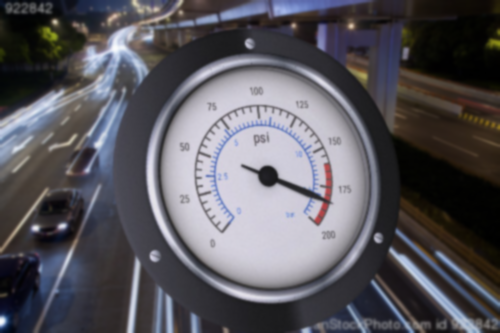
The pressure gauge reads 185 psi
